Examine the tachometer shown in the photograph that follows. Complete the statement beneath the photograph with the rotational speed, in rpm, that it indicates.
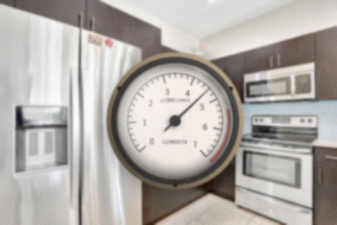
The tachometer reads 4600 rpm
